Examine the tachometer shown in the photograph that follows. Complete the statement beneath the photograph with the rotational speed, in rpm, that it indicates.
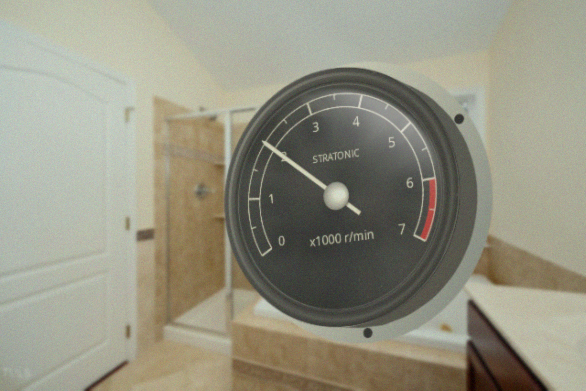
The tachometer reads 2000 rpm
